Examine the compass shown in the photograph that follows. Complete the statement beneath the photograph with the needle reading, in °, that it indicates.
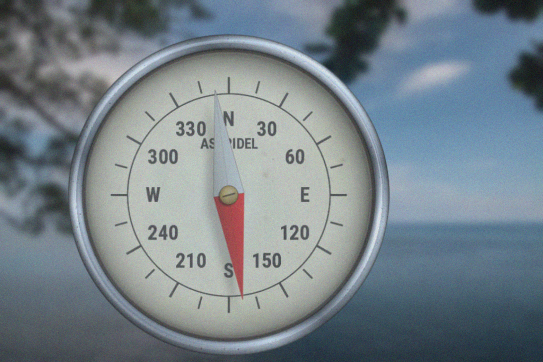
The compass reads 172.5 °
